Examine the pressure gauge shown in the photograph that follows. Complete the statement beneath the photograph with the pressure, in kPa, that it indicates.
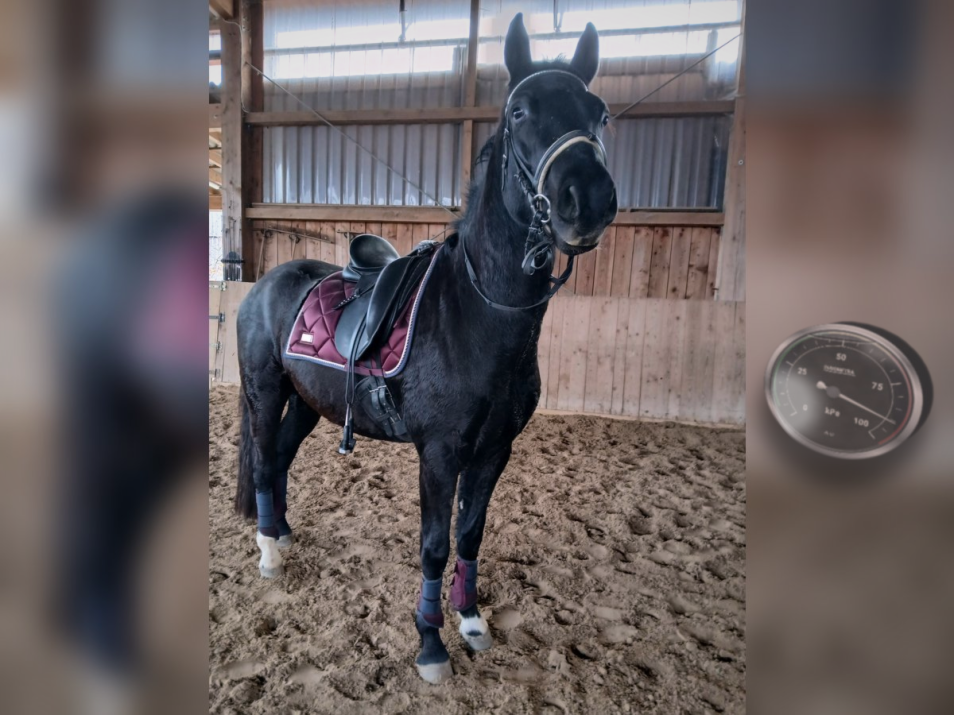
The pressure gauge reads 90 kPa
